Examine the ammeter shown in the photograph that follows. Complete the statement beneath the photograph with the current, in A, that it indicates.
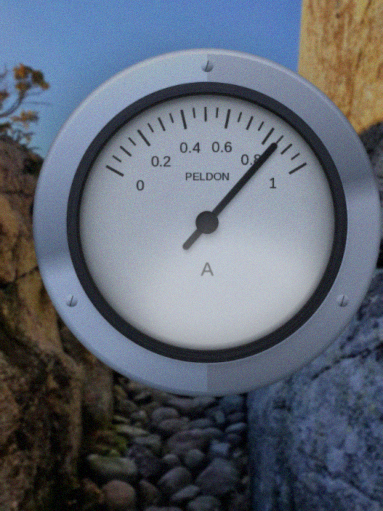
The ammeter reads 0.85 A
